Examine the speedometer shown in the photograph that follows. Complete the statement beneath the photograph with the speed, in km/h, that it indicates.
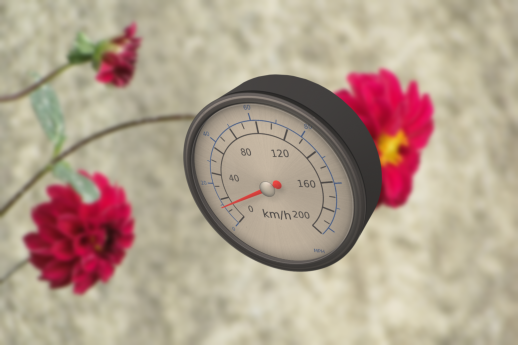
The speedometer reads 15 km/h
